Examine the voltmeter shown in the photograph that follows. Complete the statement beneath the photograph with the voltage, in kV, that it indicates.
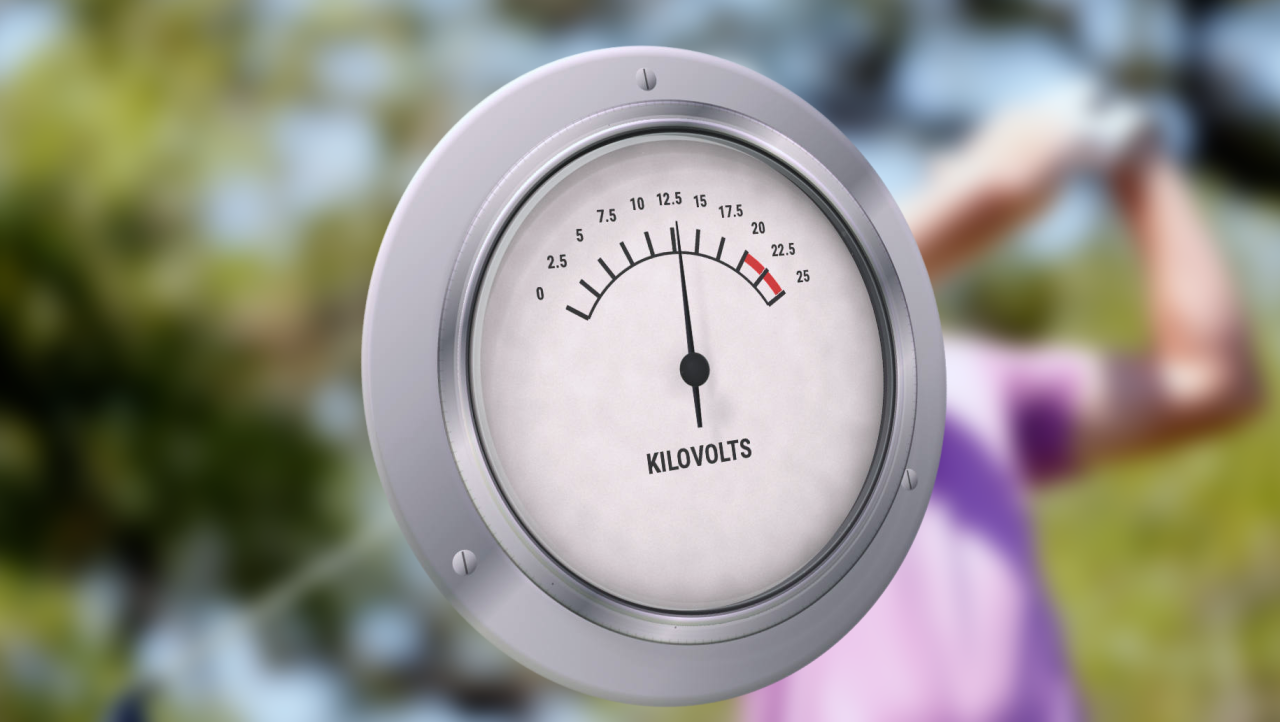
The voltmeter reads 12.5 kV
